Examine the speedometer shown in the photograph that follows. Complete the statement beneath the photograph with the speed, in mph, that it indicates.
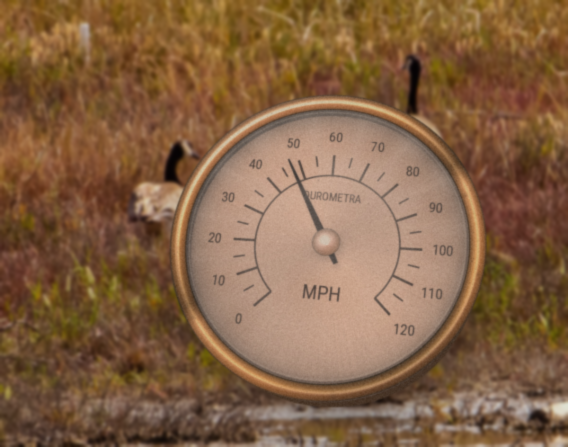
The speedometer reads 47.5 mph
